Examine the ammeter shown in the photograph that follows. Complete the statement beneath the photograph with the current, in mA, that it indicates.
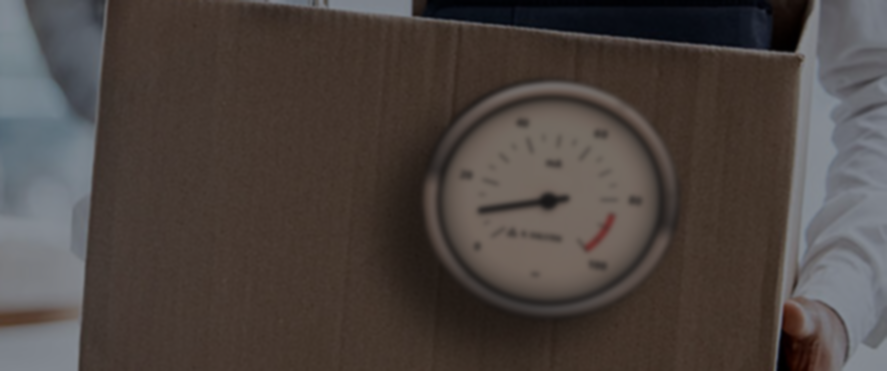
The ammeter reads 10 mA
